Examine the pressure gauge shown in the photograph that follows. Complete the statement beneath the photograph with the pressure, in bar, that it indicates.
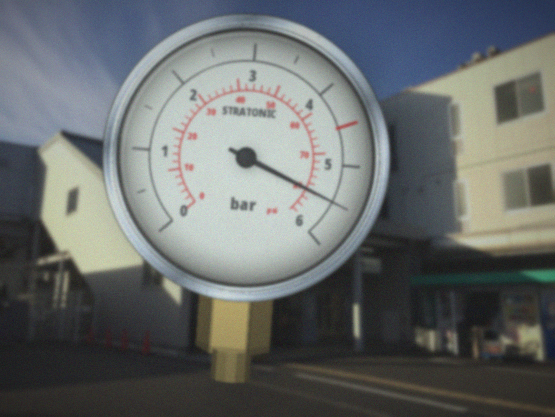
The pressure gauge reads 5.5 bar
